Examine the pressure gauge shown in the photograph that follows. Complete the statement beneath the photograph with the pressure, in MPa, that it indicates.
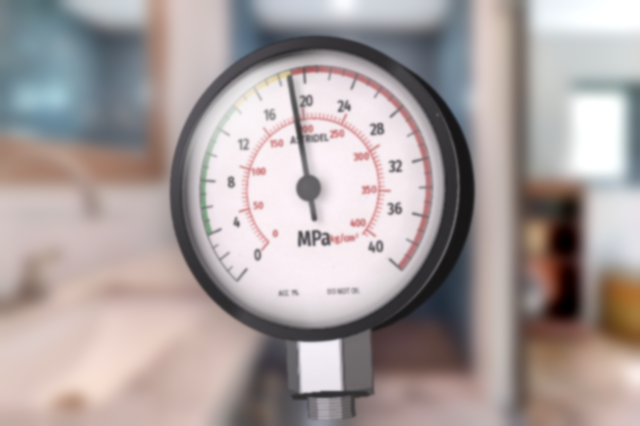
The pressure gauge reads 19 MPa
